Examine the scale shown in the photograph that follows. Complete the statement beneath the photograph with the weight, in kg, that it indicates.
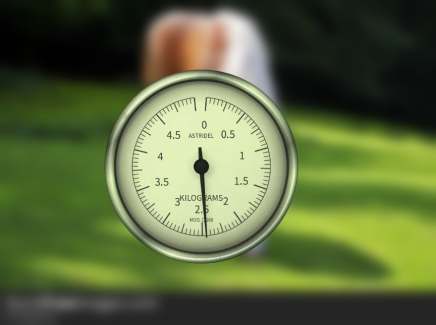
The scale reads 2.45 kg
